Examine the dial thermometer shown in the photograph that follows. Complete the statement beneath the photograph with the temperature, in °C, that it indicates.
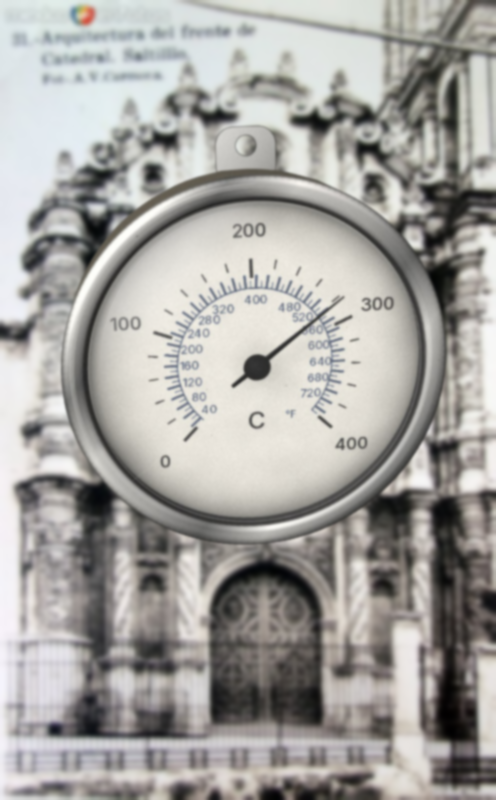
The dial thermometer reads 280 °C
